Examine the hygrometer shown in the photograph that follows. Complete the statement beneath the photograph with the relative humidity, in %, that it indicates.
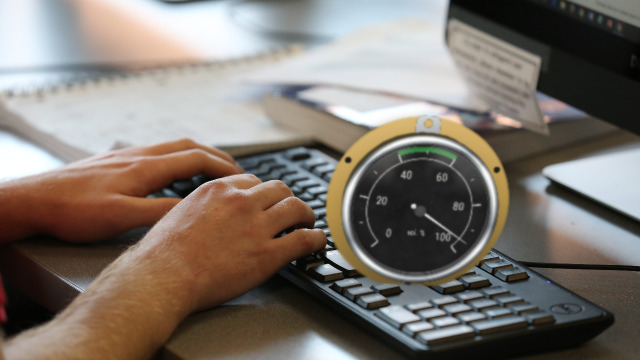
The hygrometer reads 95 %
